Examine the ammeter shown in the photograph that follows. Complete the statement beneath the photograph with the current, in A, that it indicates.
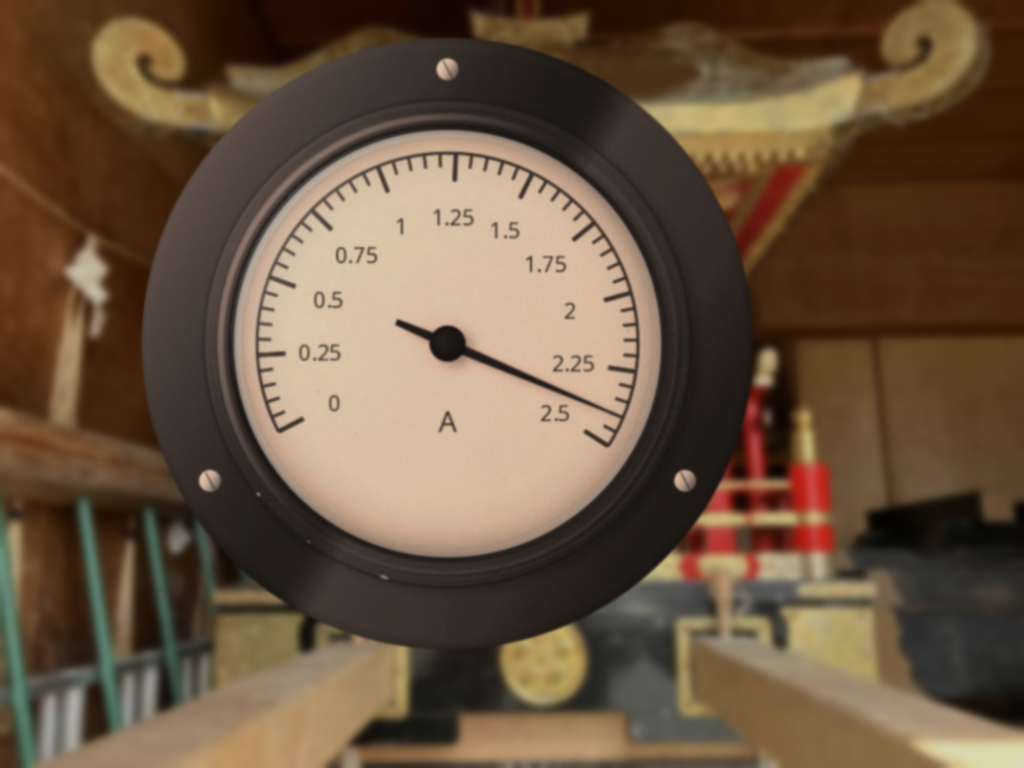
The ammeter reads 2.4 A
